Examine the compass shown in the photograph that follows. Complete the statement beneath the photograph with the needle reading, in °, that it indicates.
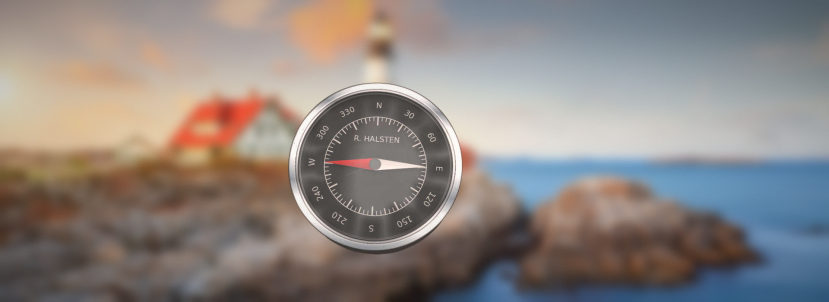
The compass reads 270 °
